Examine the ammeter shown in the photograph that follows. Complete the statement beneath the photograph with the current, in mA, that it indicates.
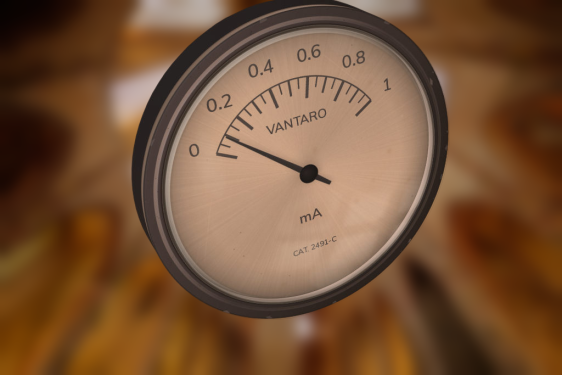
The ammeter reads 0.1 mA
